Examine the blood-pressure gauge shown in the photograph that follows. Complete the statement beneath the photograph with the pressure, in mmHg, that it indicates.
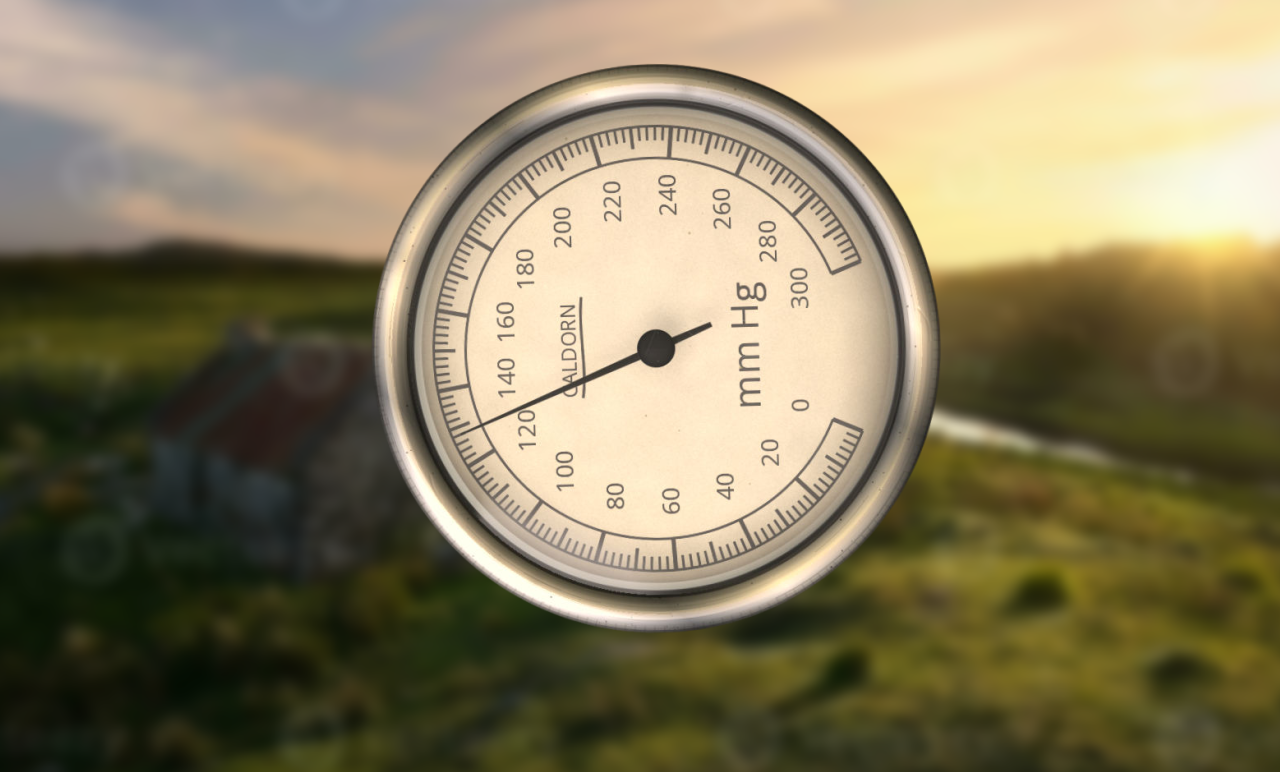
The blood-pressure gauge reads 128 mmHg
